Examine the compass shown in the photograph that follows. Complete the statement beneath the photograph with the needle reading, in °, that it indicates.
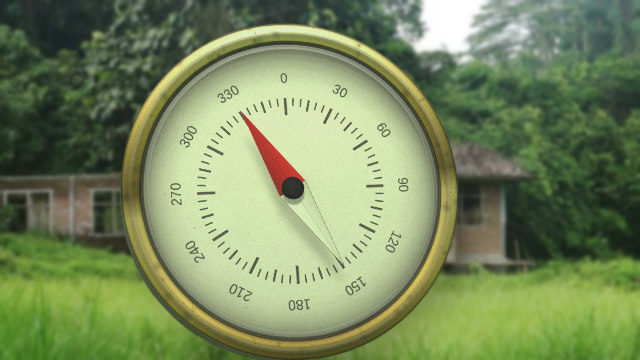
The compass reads 330 °
